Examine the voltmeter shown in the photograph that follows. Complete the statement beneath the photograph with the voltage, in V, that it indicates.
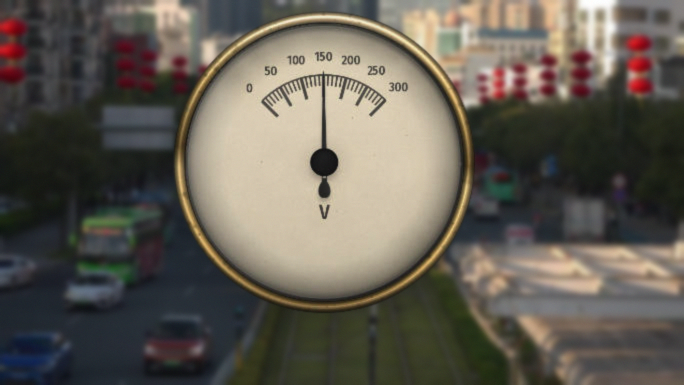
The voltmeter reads 150 V
